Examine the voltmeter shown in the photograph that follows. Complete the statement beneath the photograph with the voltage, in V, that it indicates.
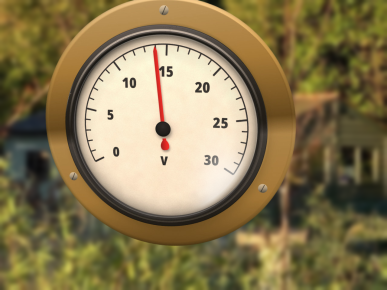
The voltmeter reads 14 V
